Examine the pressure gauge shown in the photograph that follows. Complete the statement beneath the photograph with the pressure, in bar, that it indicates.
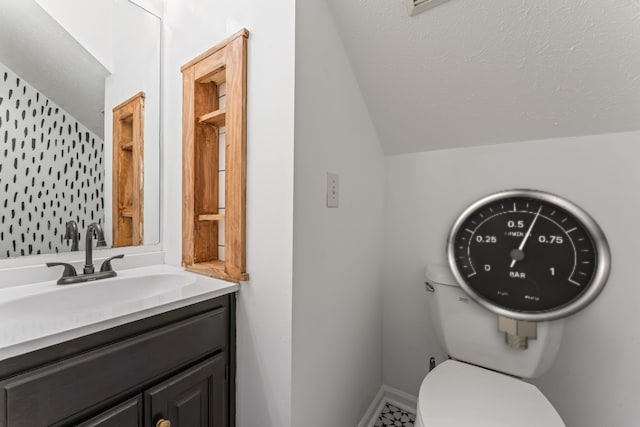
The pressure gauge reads 0.6 bar
